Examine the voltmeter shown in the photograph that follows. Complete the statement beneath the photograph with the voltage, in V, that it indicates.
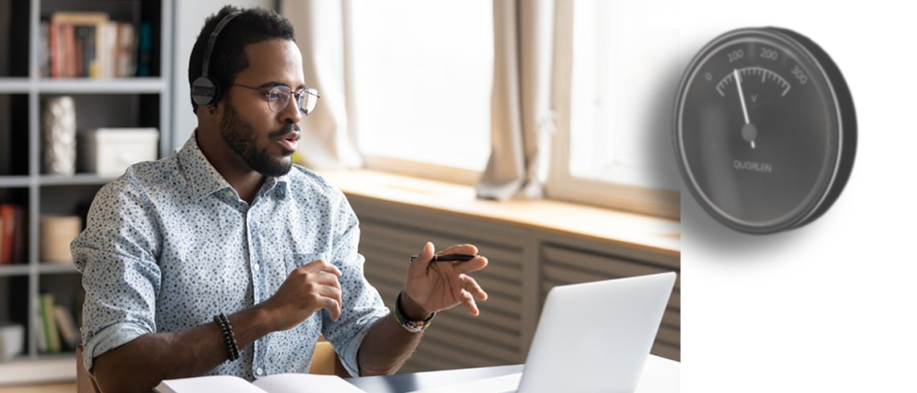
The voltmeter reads 100 V
